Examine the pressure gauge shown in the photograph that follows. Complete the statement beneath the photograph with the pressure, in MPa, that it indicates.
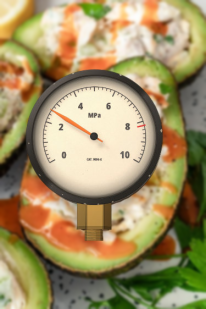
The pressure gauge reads 2.6 MPa
